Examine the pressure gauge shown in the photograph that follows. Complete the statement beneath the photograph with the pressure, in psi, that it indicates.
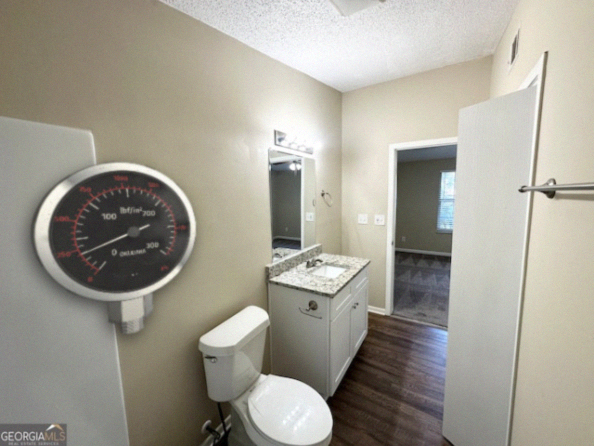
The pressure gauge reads 30 psi
